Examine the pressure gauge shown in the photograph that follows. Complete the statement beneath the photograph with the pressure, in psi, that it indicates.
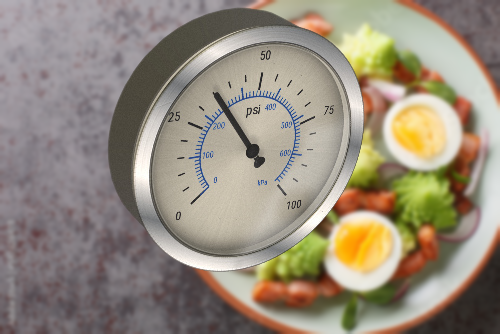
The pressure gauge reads 35 psi
